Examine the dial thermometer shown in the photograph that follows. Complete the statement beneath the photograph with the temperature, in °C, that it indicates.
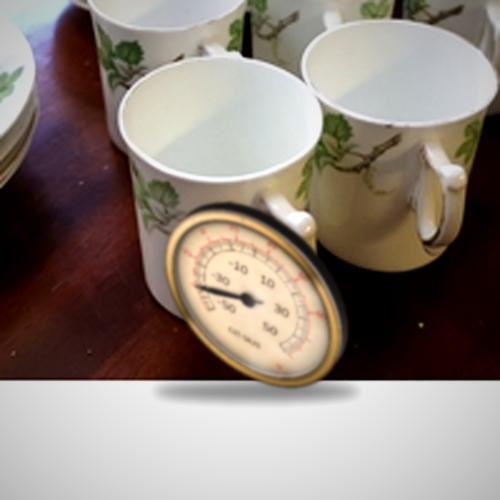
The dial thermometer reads -40 °C
